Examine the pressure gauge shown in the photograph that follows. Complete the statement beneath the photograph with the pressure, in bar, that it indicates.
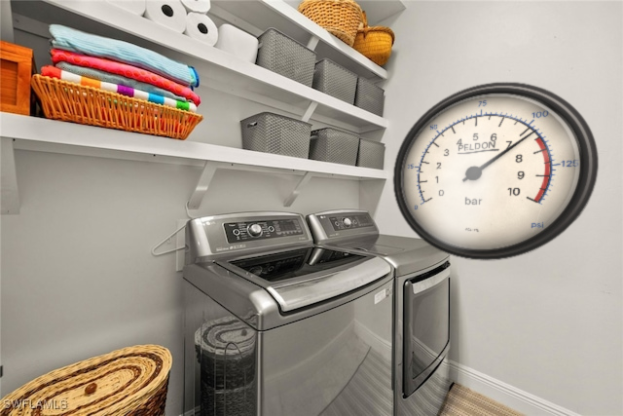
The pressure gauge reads 7.25 bar
